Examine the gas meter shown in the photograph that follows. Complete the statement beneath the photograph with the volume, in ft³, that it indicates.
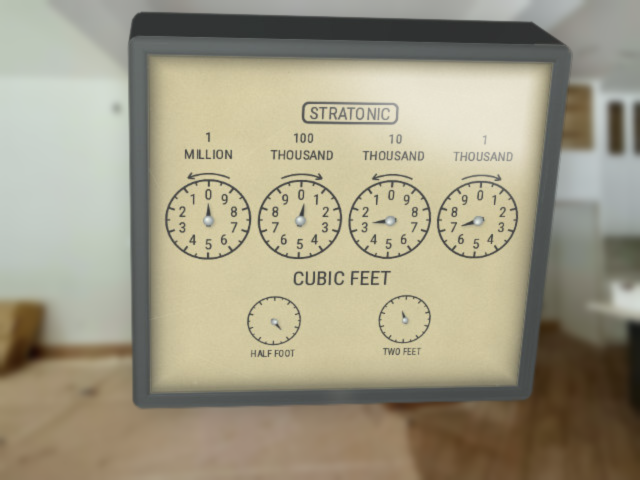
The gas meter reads 2700 ft³
